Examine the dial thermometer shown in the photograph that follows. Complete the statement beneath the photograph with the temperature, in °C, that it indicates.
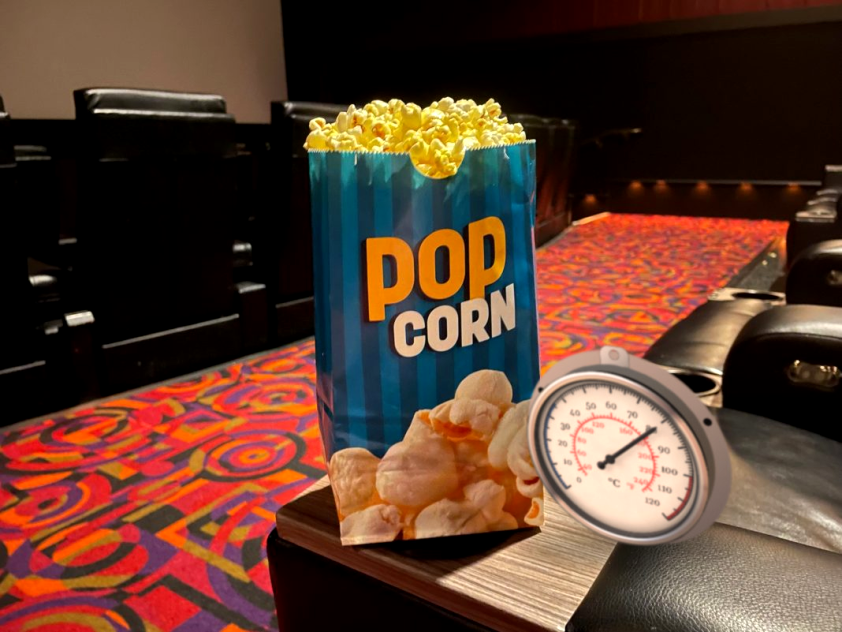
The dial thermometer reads 80 °C
